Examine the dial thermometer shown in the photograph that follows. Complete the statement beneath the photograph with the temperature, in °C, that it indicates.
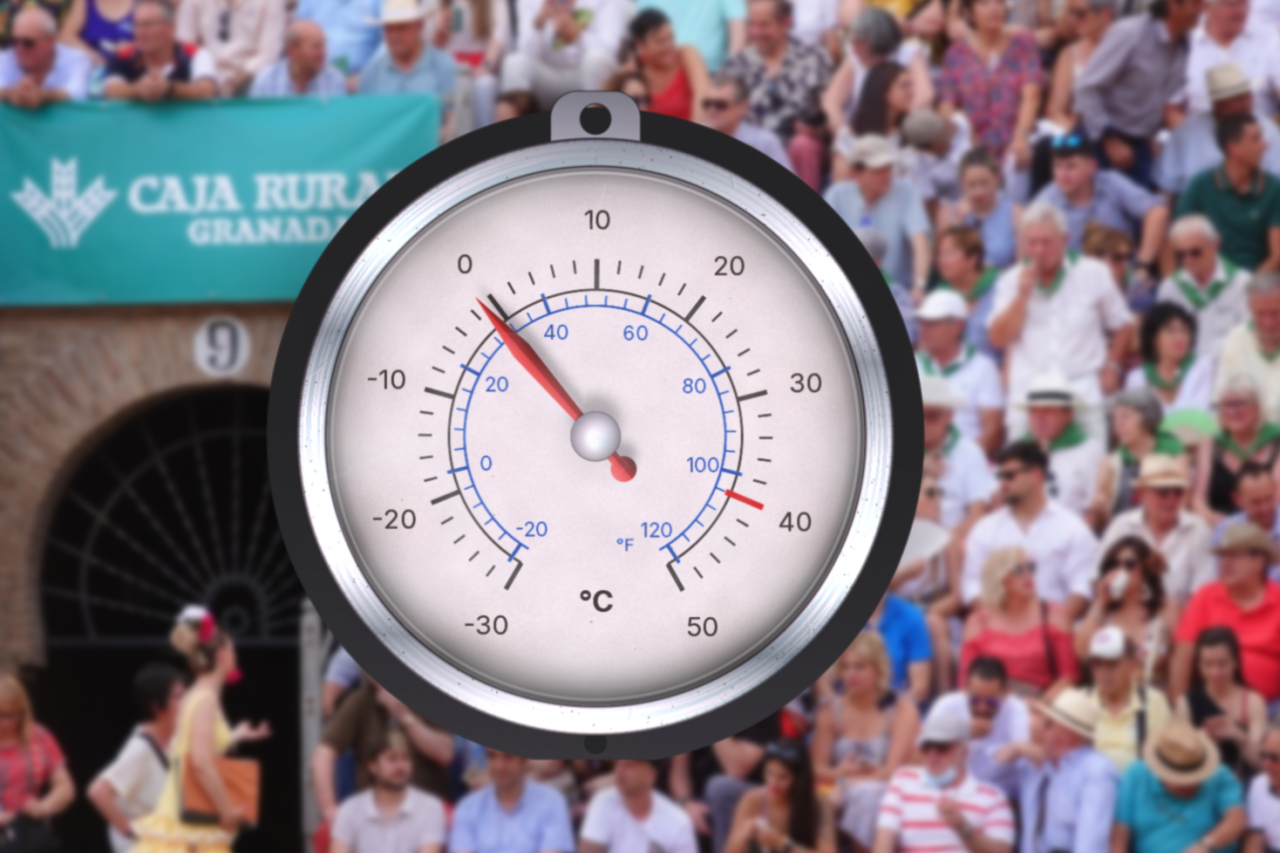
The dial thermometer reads -1 °C
